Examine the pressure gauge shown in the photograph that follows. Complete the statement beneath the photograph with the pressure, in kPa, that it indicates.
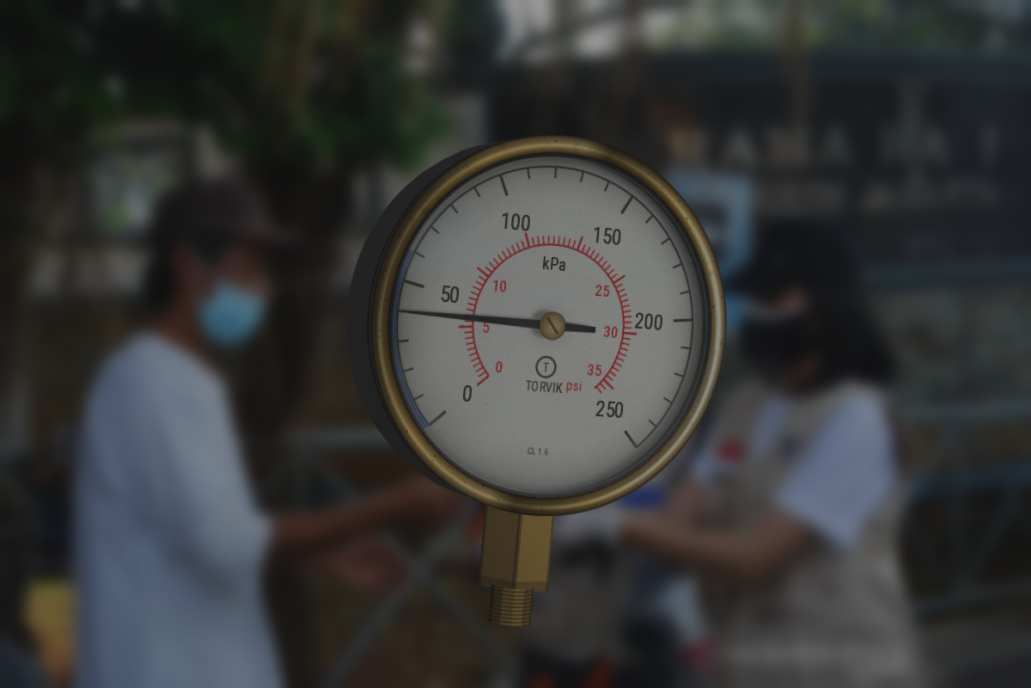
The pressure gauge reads 40 kPa
